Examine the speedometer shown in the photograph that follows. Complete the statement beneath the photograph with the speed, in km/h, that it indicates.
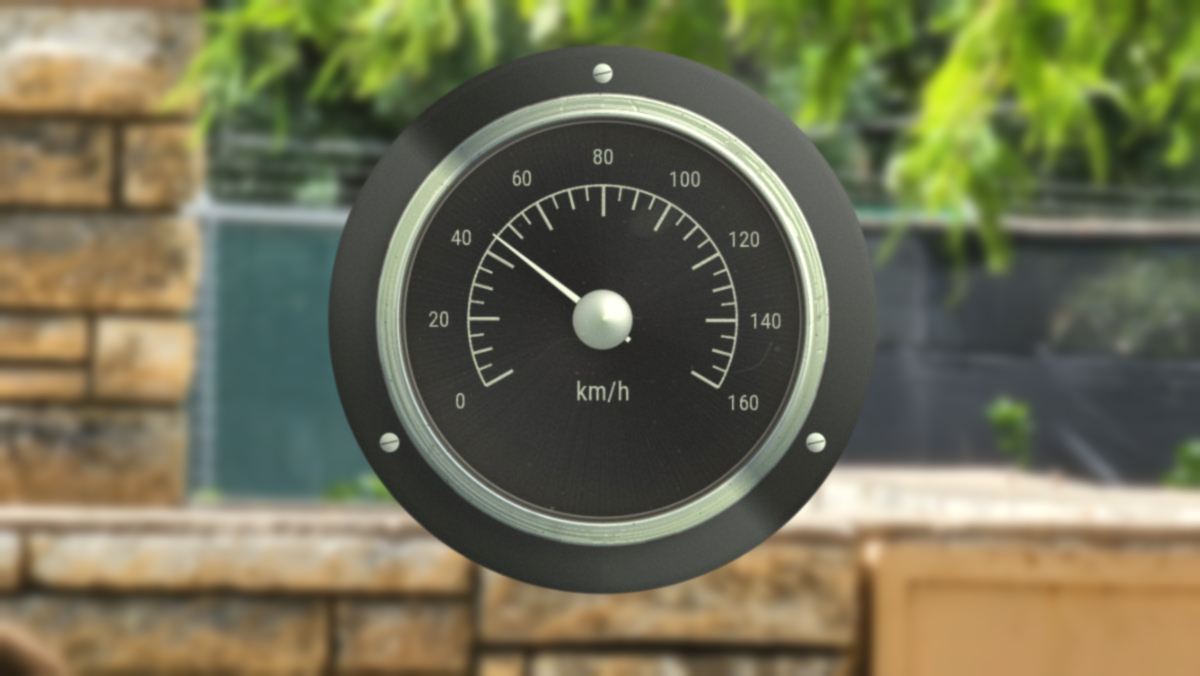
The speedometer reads 45 km/h
